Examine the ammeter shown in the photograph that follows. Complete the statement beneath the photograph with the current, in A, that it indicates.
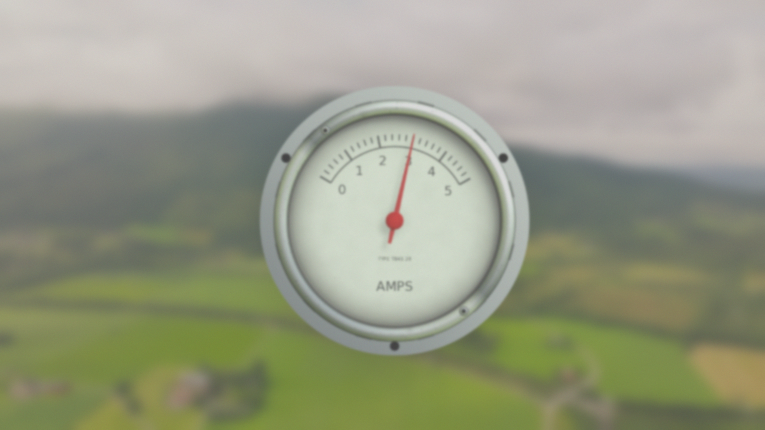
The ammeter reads 3 A
